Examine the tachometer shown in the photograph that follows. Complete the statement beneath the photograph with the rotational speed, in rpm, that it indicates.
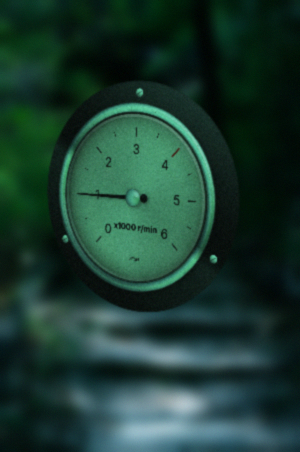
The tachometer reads 1000 rpm
